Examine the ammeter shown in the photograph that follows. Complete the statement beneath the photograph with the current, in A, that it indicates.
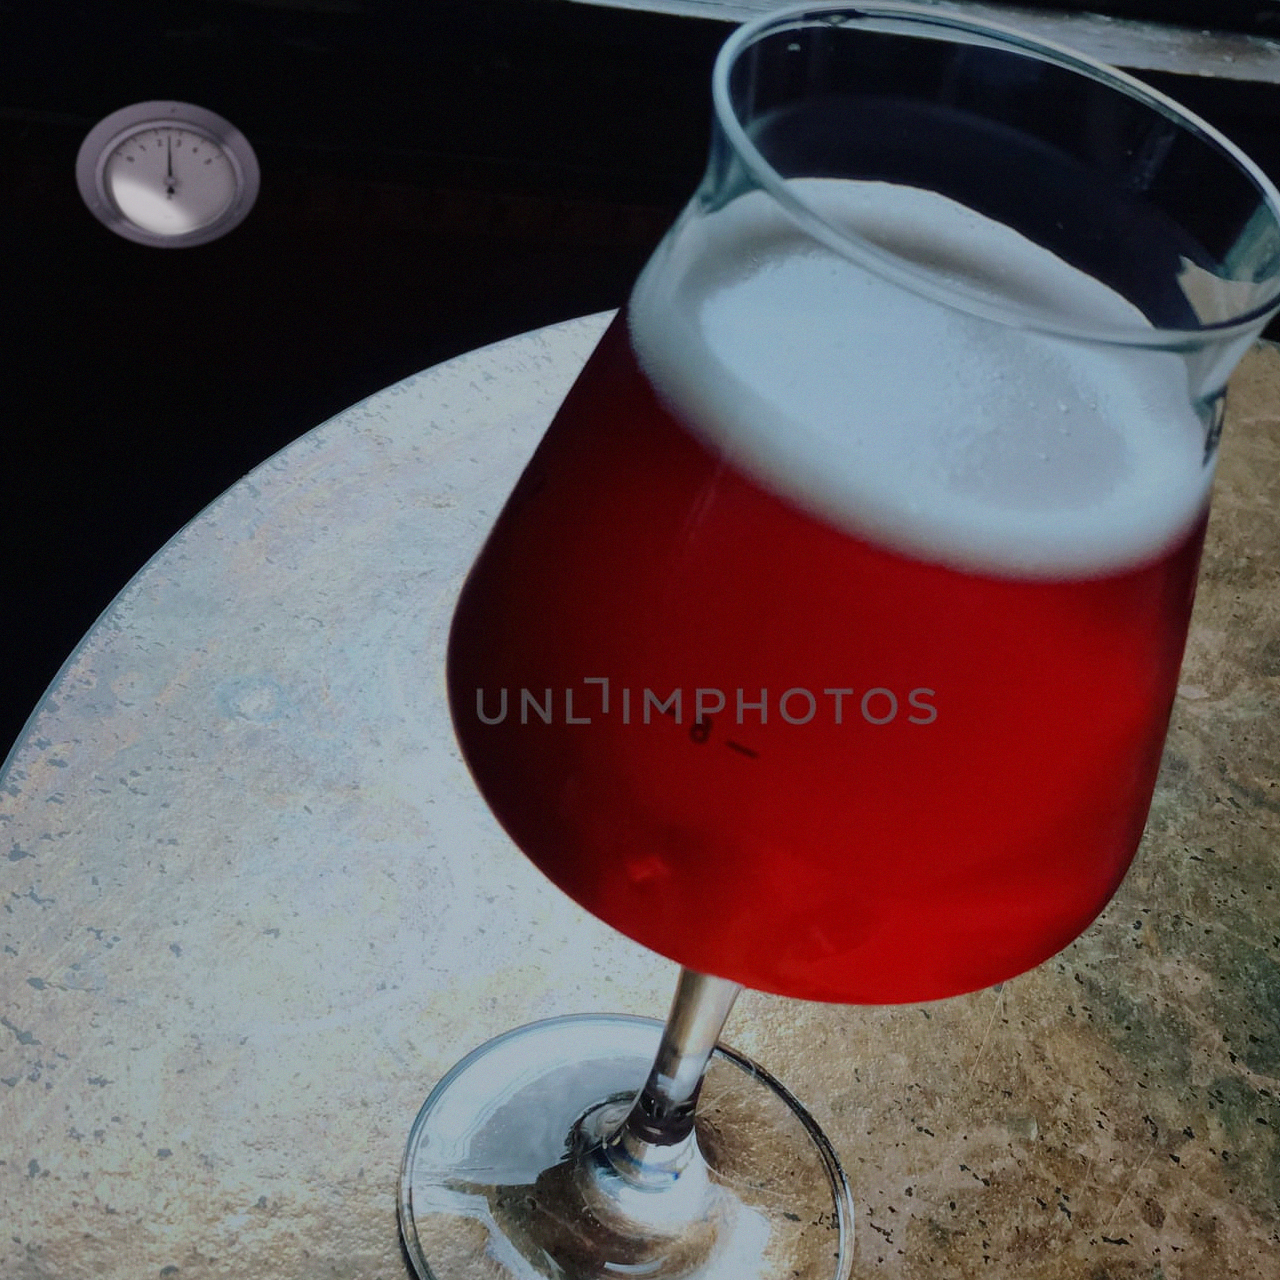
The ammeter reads 2.5 A
